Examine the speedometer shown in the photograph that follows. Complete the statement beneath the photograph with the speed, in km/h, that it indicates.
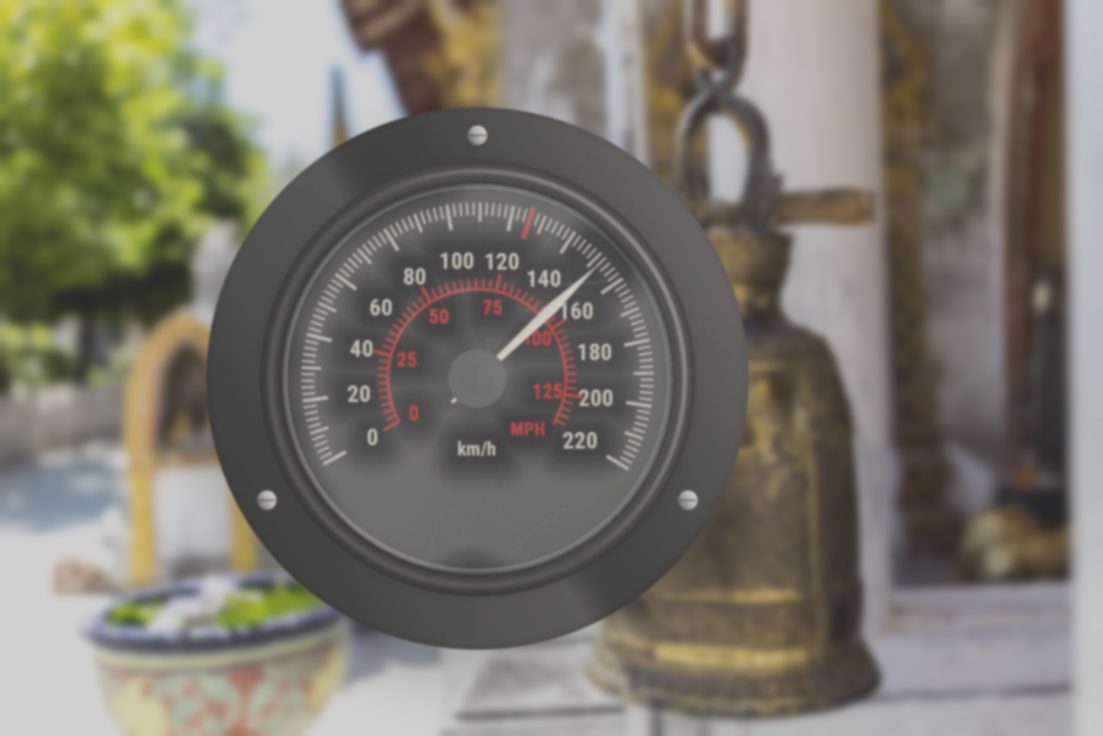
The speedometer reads 152 km/h
